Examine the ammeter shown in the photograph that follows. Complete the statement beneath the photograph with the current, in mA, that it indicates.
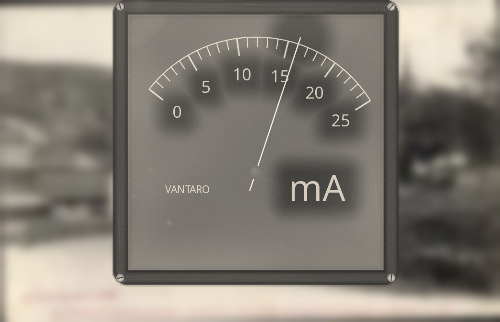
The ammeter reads 16 mA
